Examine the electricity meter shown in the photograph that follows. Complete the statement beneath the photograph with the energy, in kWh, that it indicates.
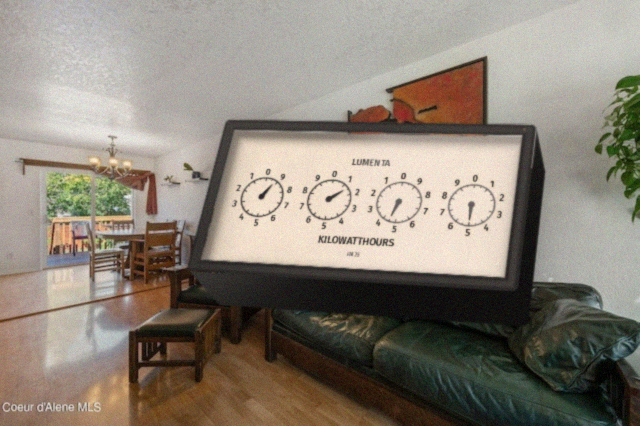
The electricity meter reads 9145 kWh
